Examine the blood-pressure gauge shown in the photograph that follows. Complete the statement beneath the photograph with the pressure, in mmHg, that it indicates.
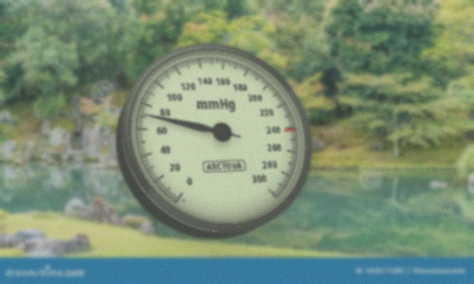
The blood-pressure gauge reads 70 mmHg
